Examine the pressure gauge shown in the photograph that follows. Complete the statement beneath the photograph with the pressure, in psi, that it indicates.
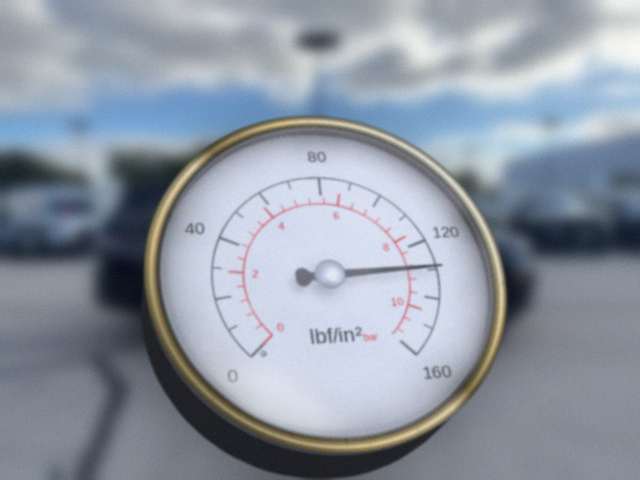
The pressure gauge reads 130 psi
